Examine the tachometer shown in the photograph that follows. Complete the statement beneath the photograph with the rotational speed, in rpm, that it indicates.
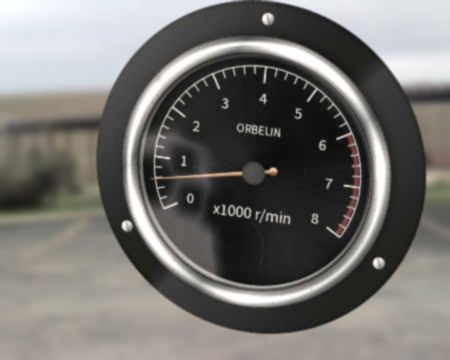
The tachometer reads 600 rpm
